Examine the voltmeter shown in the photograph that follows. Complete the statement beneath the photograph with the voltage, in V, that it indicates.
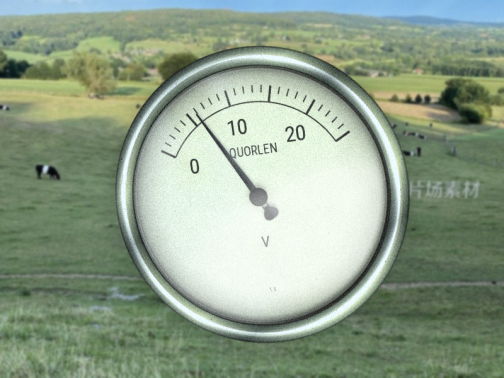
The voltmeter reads 6 V
